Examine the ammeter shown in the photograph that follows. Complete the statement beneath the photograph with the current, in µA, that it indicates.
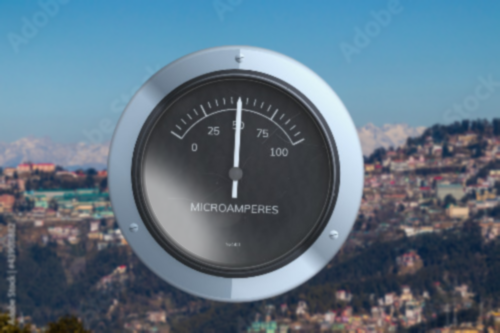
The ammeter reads 50 µA
